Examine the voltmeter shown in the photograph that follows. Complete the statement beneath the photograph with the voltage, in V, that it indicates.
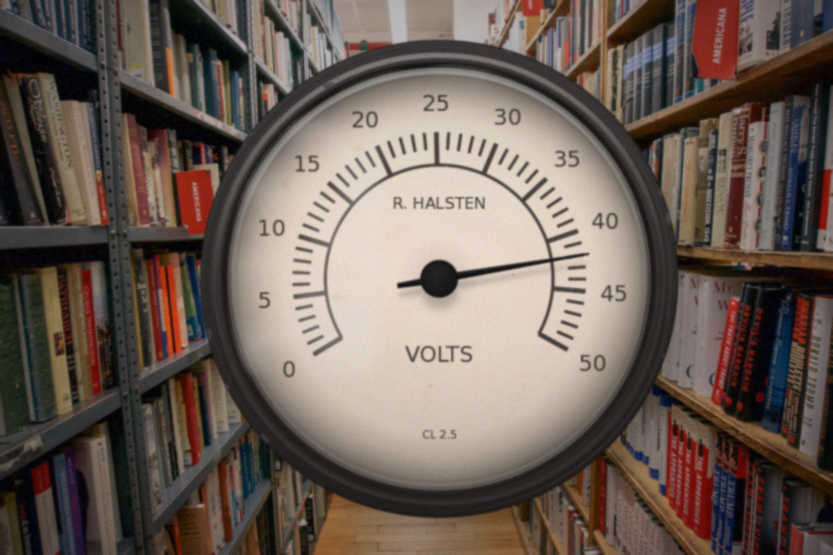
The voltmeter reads 42 V
